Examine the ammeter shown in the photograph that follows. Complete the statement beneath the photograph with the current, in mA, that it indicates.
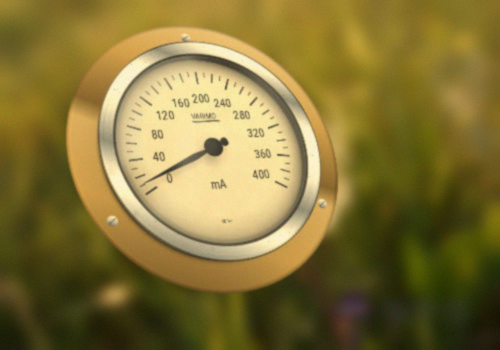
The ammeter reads 10 mA
